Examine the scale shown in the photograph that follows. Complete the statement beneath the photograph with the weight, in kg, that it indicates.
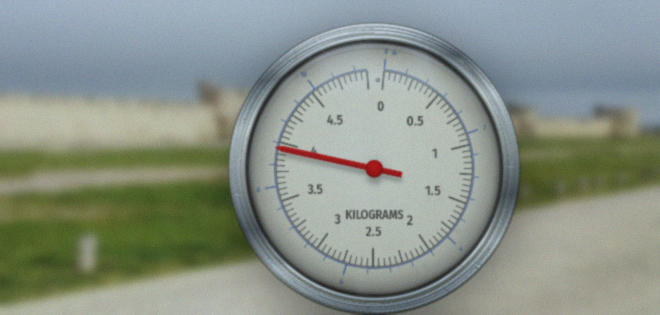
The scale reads 3.95 kg
